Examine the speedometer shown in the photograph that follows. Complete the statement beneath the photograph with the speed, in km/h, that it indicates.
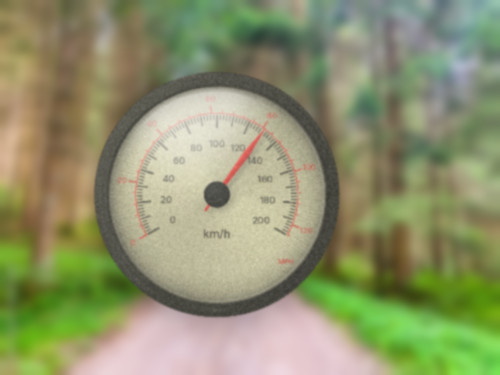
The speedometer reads 130 km/h
